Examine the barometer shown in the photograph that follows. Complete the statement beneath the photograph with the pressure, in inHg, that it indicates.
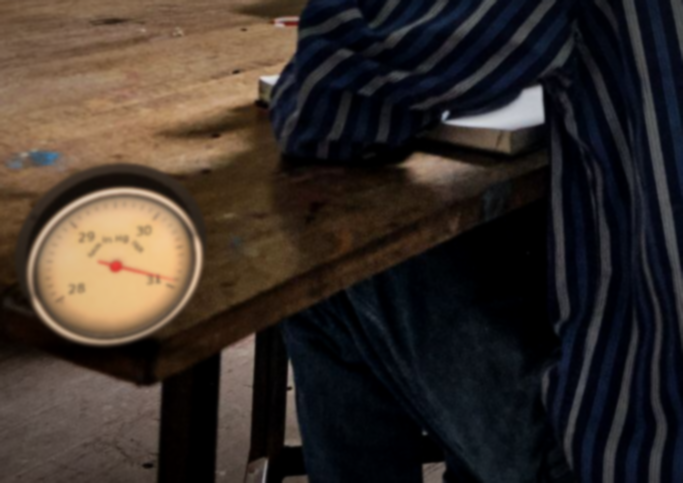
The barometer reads 30.9 inHg
